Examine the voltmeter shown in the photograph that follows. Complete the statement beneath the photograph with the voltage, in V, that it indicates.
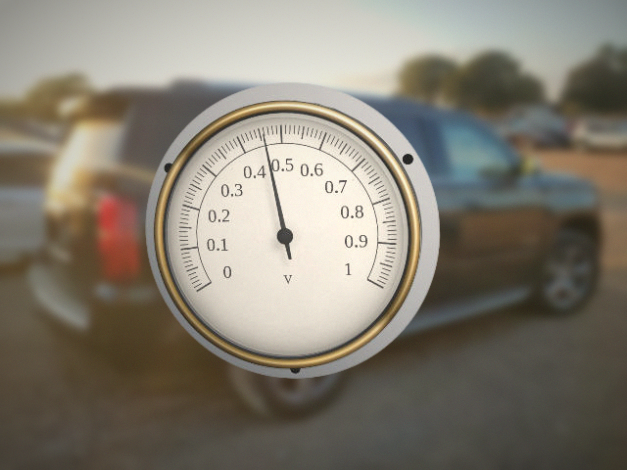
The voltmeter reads 0.46 V
